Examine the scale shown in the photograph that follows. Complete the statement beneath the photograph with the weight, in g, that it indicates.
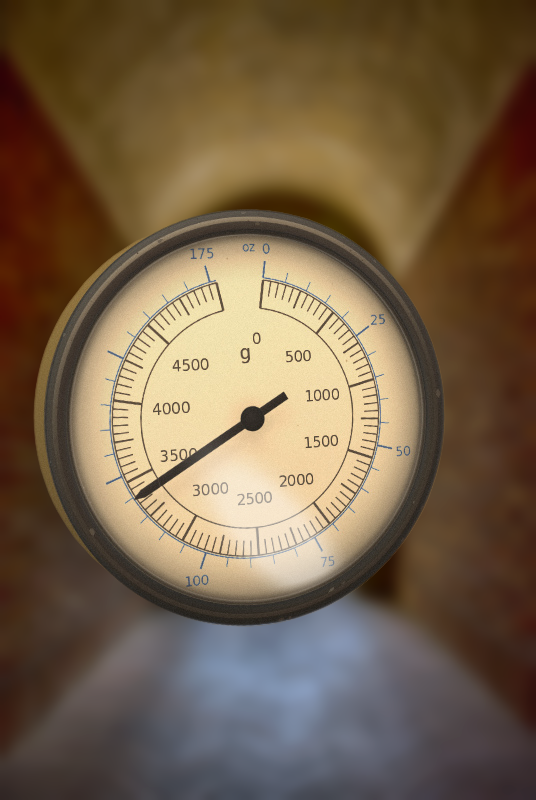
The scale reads 3400 g
